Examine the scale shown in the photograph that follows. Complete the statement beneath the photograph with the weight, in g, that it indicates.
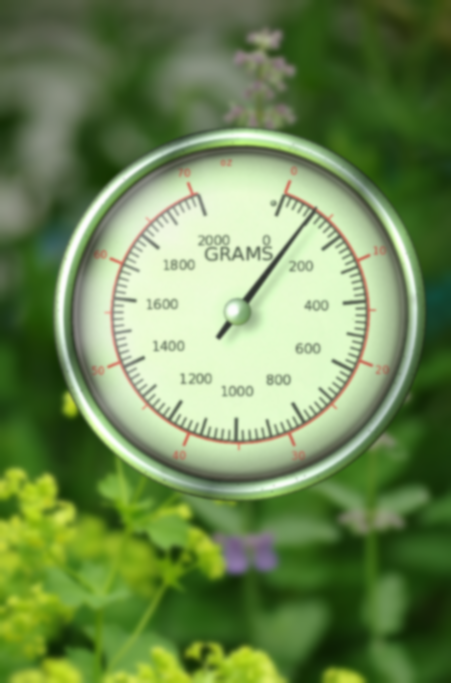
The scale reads 100 g
